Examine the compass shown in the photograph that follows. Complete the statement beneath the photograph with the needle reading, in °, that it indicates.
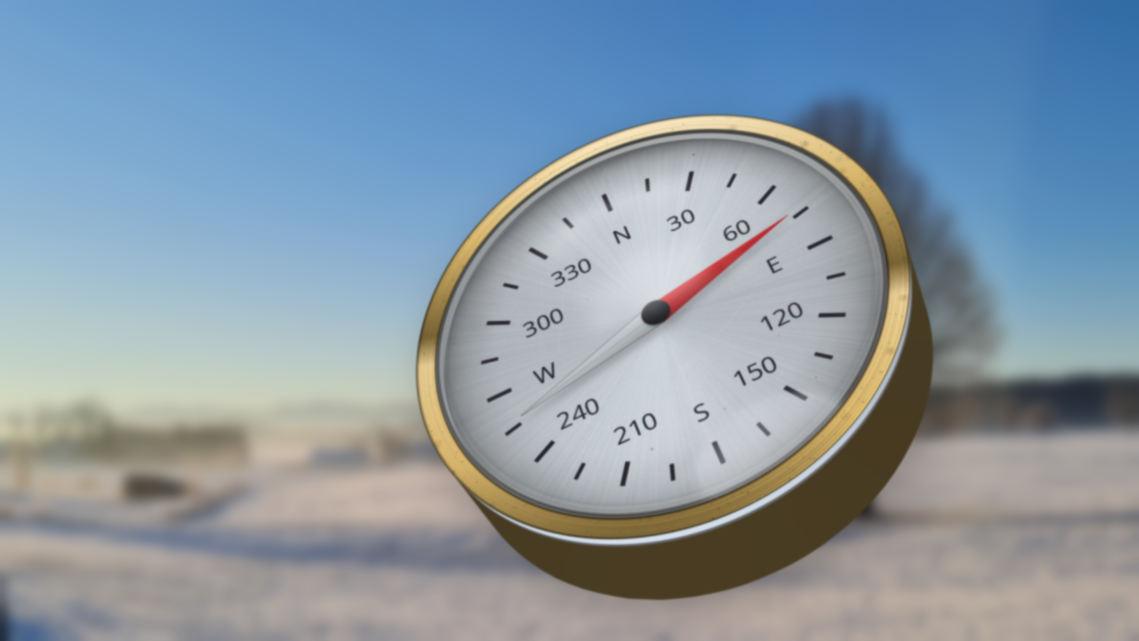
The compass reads 75 °
